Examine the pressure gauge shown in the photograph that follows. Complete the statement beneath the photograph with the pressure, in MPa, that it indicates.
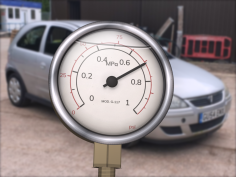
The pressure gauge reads 0.7 MPa
